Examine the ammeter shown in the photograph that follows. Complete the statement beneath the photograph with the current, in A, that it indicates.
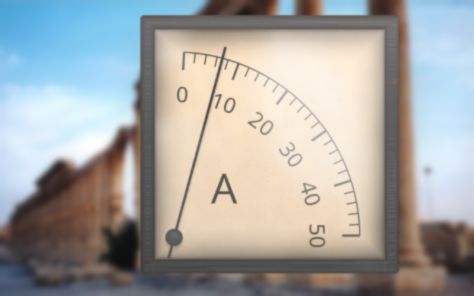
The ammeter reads 7 A
